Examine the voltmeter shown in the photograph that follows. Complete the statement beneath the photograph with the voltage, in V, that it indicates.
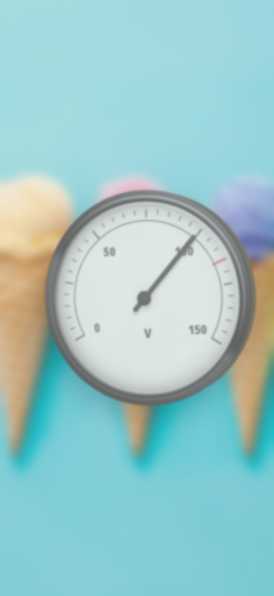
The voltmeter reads 100 V
